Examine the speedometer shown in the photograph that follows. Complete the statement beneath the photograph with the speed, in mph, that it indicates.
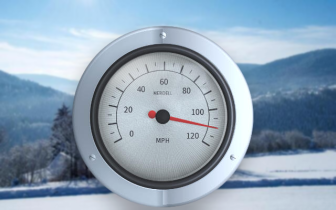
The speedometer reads 110 mph
